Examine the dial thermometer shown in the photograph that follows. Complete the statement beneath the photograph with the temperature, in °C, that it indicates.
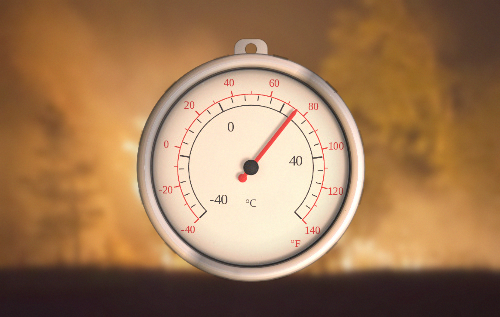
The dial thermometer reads 24 °C
